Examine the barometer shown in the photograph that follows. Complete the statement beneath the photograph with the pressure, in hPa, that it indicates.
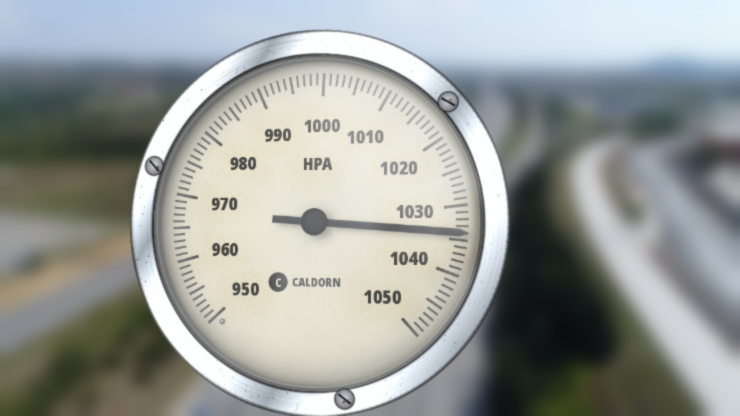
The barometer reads 1034 hPa
